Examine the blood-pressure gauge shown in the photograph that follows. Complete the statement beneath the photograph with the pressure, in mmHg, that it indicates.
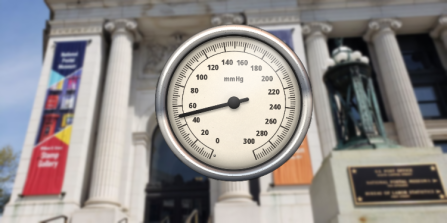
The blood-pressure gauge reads 50 mmHg
